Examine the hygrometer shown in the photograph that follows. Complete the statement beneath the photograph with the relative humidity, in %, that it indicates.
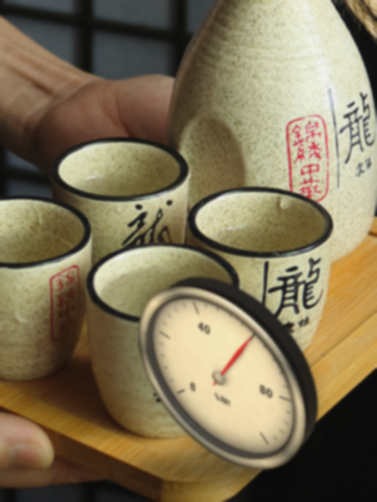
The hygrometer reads 60 %
